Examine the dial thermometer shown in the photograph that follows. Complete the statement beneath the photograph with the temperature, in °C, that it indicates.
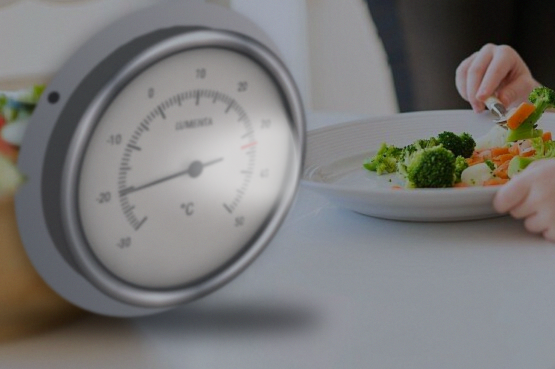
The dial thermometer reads -20 °C
